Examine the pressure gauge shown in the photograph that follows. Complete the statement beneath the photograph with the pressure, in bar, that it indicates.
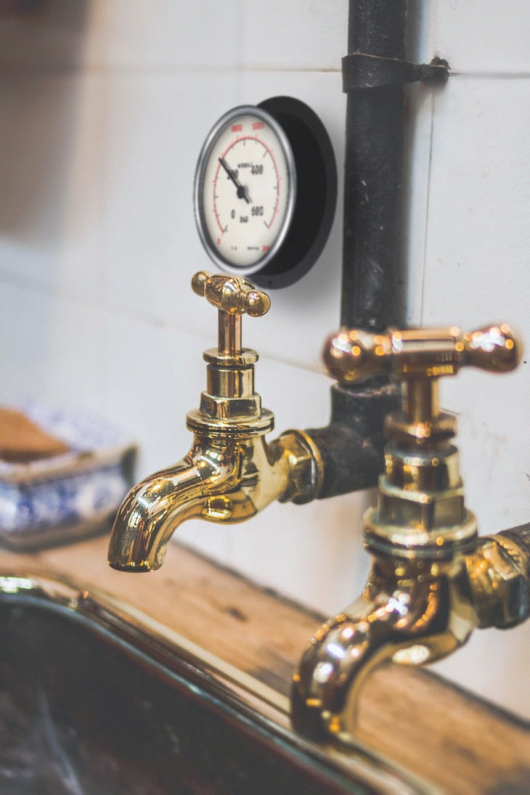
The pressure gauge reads 200 bar
